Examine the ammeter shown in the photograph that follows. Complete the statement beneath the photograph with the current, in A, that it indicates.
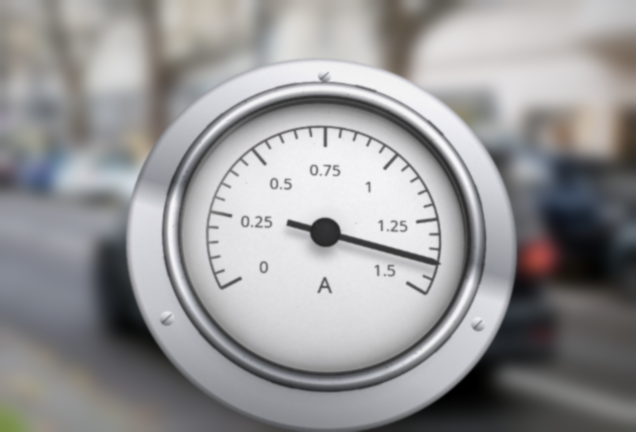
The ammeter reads 1.4 A
